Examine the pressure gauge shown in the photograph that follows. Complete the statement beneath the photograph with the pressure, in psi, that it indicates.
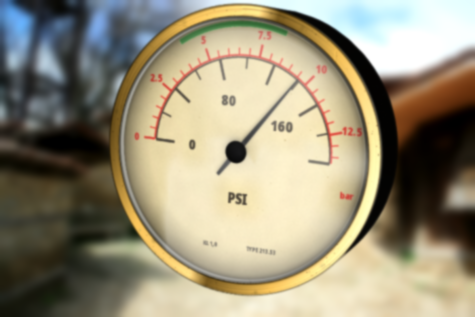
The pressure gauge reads 140 psi
